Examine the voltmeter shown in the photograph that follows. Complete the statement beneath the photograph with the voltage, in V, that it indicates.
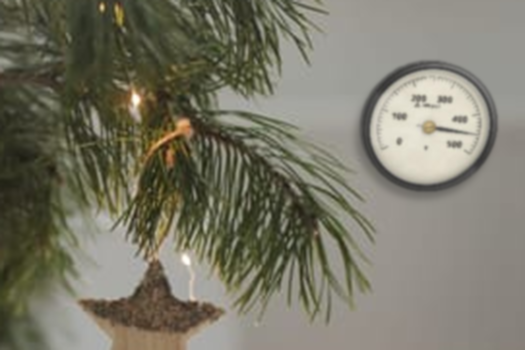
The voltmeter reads 450 V
